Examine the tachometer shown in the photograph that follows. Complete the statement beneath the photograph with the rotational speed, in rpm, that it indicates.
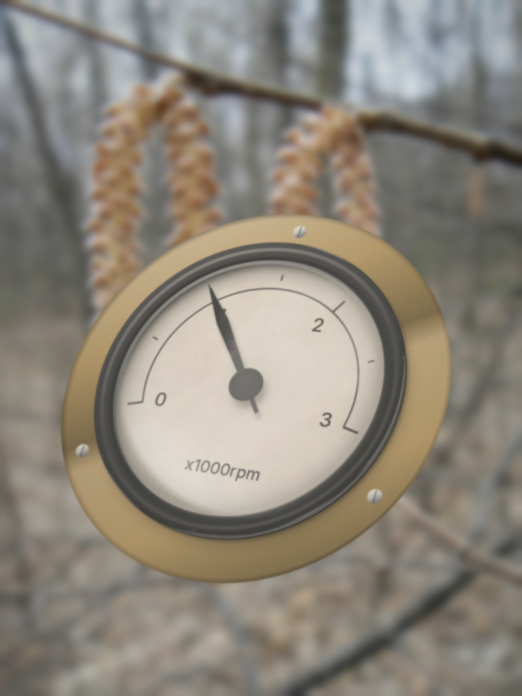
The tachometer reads 1000 rpm
